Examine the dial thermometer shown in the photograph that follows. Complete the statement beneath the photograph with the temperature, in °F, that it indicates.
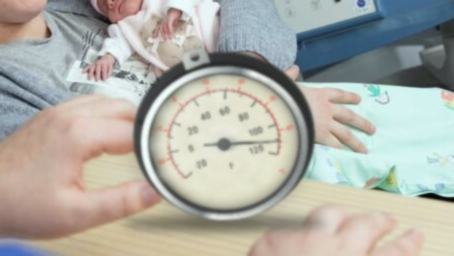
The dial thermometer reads 110 °F
